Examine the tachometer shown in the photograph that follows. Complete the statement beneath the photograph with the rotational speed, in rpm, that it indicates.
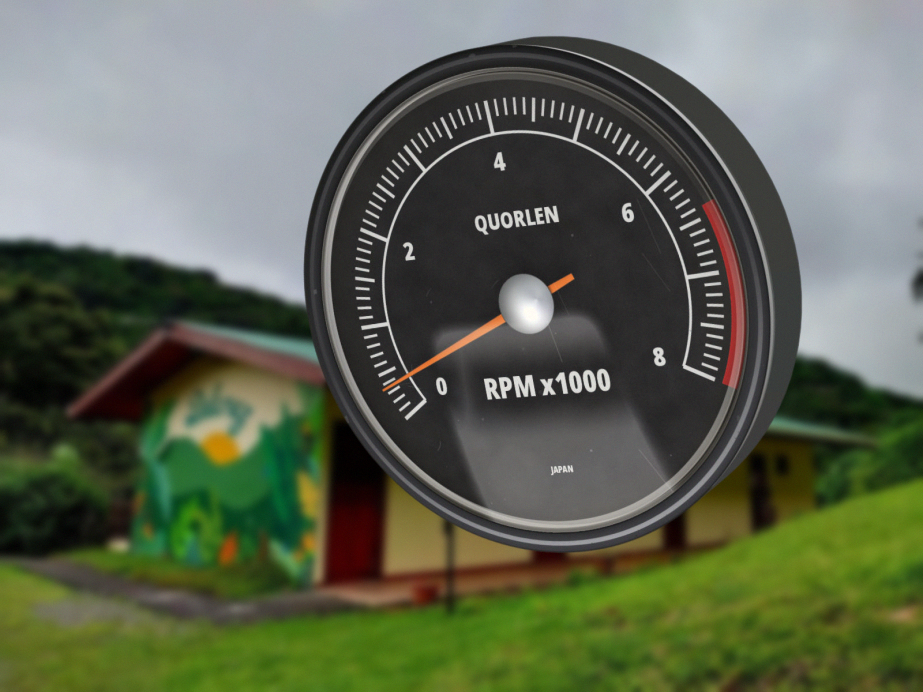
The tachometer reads 350 rpm
